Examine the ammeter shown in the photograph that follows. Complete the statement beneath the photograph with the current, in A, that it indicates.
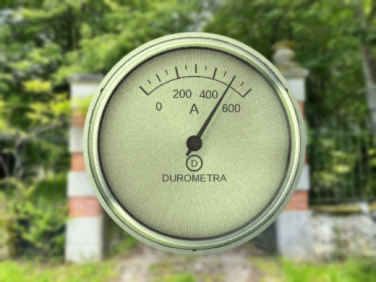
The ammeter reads 500 A
